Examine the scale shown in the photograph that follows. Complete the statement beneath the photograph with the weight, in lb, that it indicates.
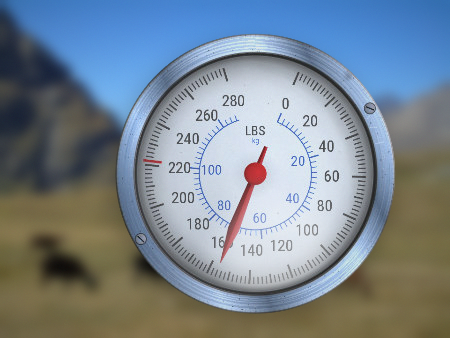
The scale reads 156 lb
